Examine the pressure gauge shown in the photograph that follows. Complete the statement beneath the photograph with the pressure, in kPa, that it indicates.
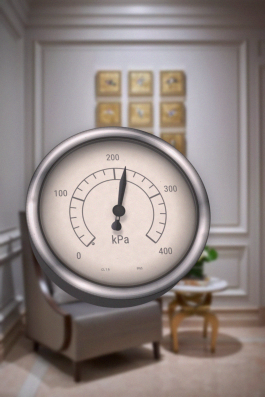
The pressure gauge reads 220 kPa
